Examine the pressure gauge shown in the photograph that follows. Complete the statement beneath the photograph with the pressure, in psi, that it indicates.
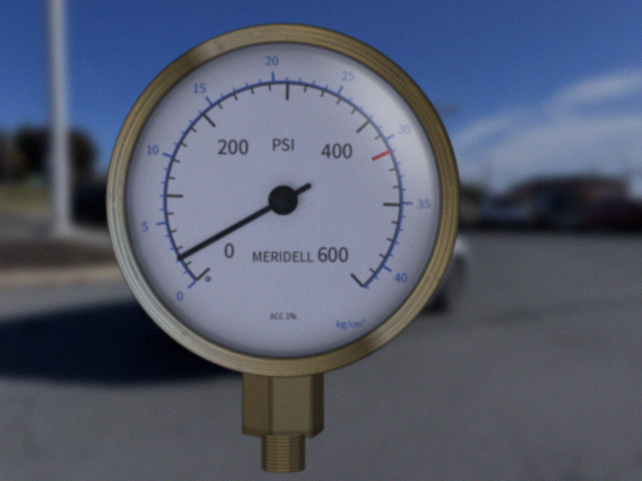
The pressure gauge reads 30 psi
